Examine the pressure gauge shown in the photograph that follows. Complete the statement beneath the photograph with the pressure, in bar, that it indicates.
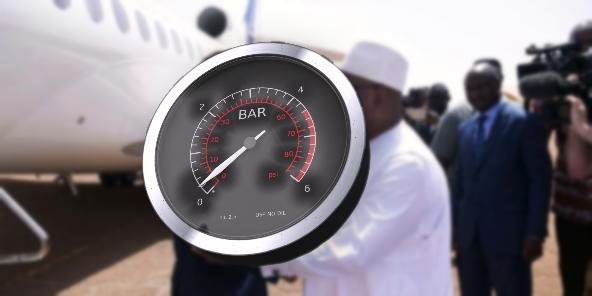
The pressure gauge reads 0.2 bar
